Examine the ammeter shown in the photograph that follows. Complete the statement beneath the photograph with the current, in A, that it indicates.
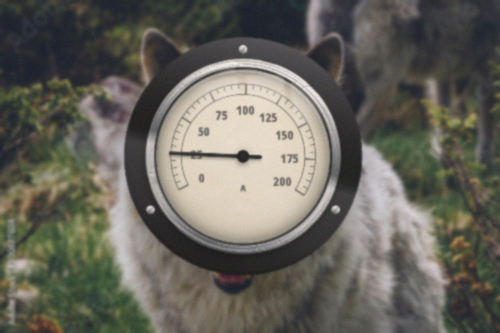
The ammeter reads 25 A
